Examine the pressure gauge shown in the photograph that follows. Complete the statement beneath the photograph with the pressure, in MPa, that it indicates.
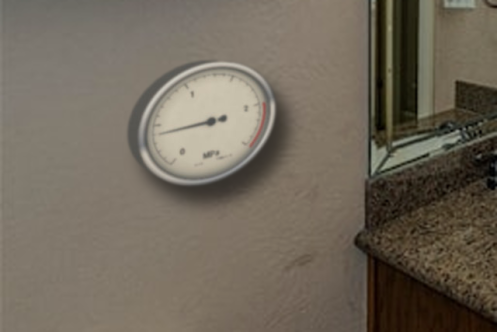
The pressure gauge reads 0.4 MPa
